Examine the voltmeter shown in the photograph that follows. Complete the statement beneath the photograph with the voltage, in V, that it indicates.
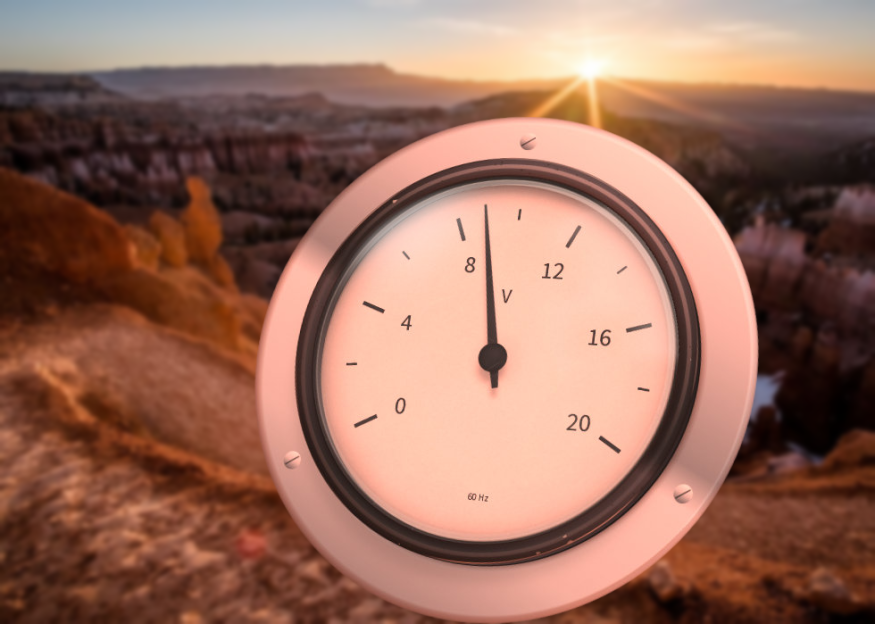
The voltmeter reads 9 V
